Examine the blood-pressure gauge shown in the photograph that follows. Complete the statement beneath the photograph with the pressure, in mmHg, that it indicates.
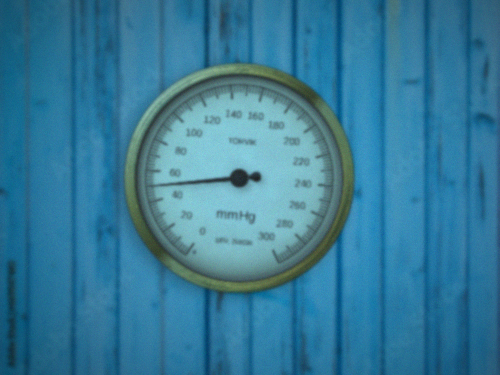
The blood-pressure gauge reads 50 mmHg
